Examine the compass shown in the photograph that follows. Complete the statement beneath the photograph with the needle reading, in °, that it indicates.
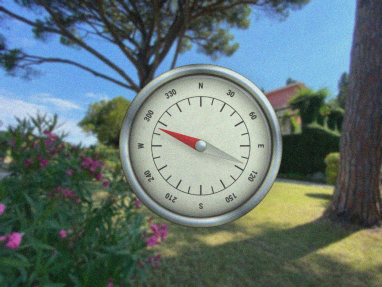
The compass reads 292.5 °
